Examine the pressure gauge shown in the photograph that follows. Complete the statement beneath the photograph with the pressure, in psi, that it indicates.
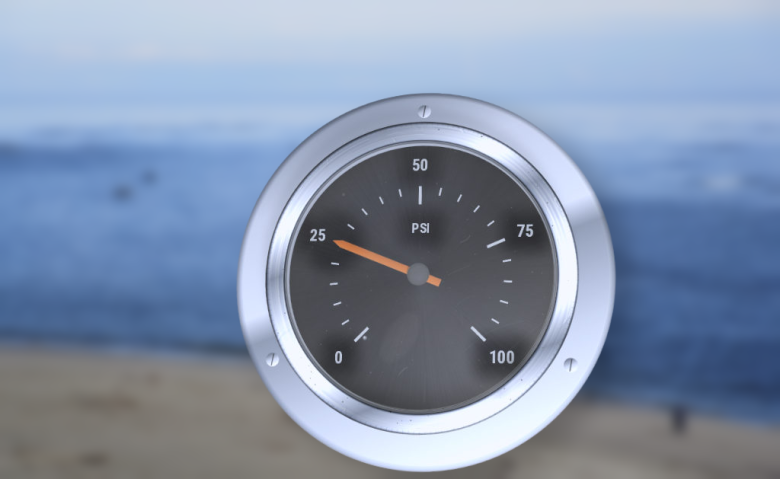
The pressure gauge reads 25 psi
